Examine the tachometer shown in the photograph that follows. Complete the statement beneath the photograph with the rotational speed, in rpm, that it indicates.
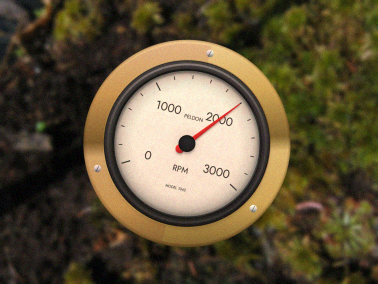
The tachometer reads 2000 rpm
